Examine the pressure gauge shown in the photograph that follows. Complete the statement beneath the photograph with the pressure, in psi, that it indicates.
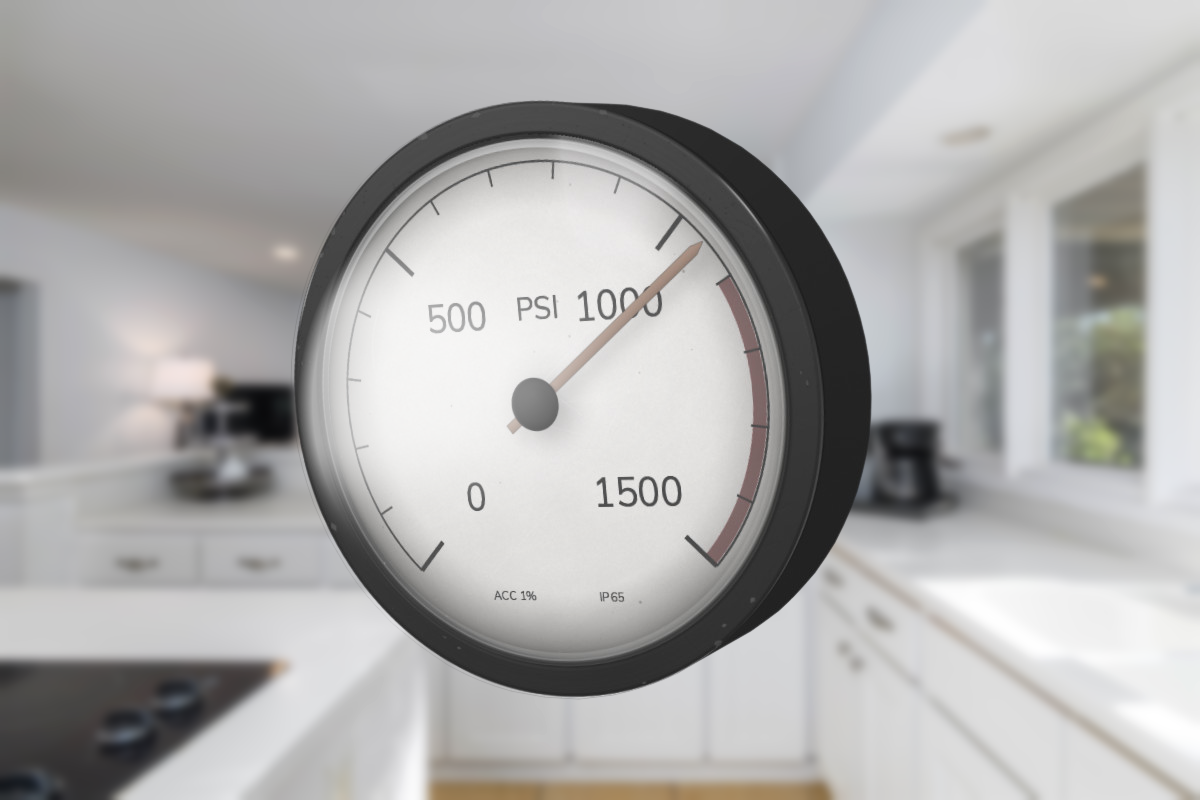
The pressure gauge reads 1050 psi
